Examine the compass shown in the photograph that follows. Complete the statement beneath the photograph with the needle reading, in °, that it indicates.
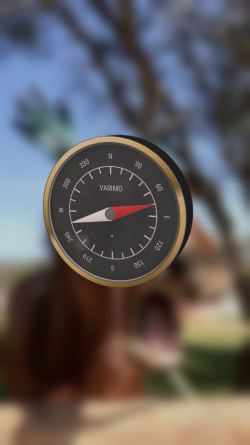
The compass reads 75 °
